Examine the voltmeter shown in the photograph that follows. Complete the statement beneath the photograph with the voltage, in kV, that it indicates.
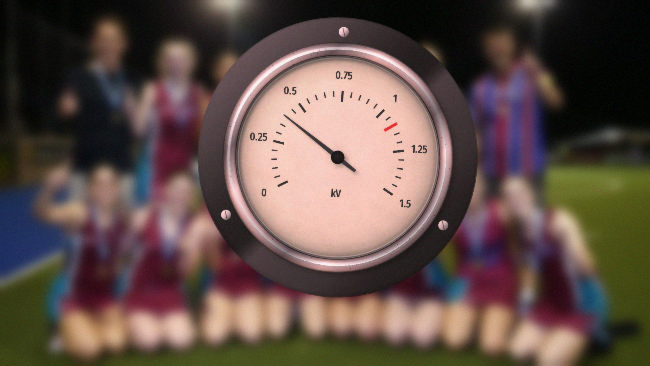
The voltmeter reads 0.4 kV
